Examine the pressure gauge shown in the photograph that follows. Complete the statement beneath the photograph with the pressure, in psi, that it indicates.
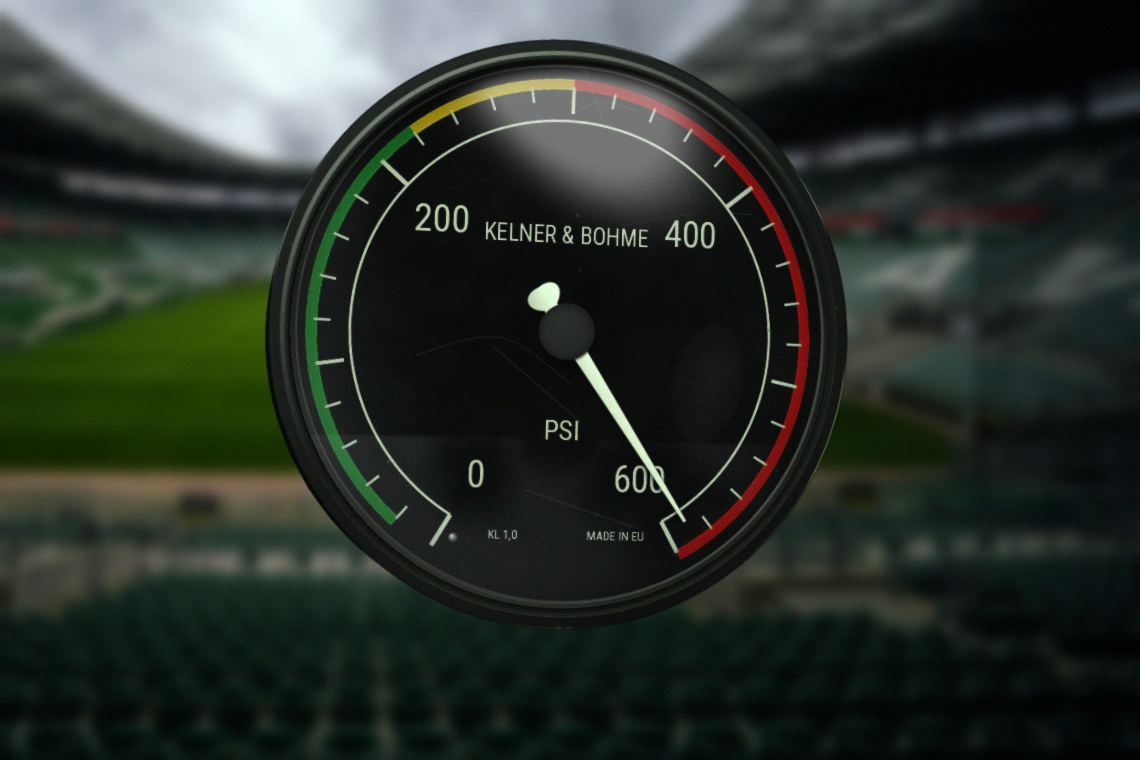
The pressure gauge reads 590 psi
